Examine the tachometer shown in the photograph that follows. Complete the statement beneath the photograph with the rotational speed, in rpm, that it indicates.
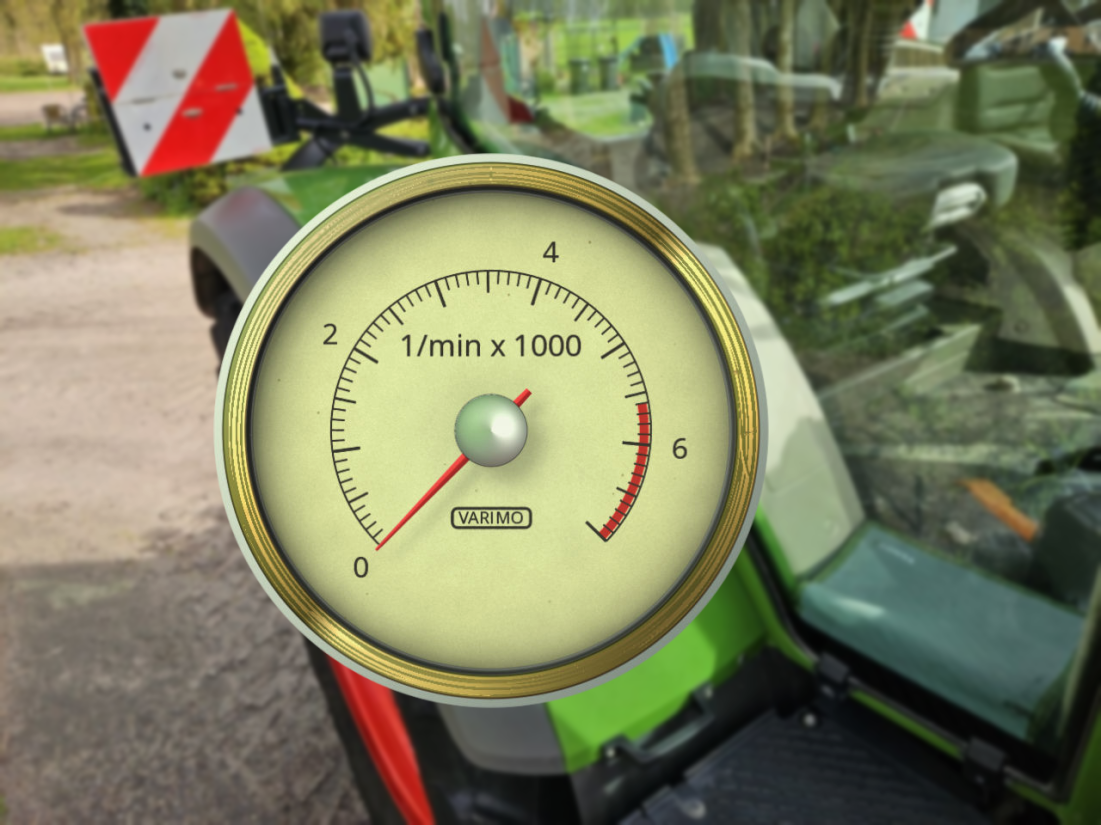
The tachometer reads 0 rpm
